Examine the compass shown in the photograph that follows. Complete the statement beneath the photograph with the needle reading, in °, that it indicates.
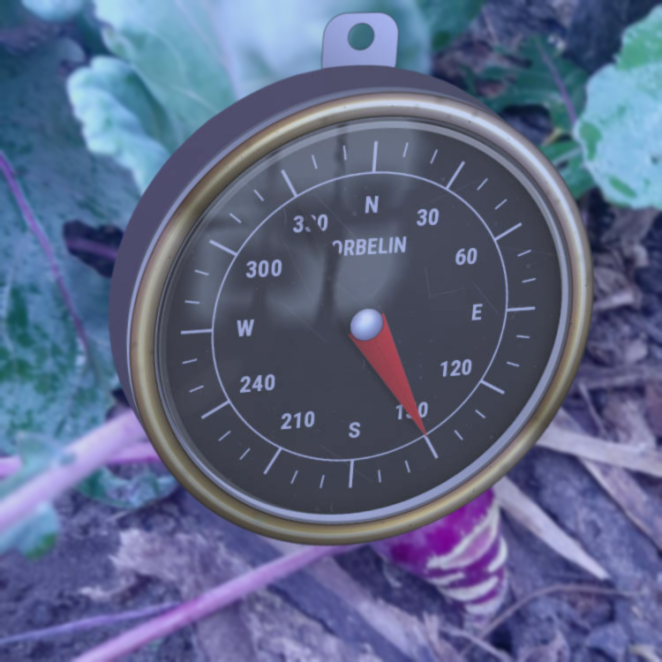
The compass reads 150 °
